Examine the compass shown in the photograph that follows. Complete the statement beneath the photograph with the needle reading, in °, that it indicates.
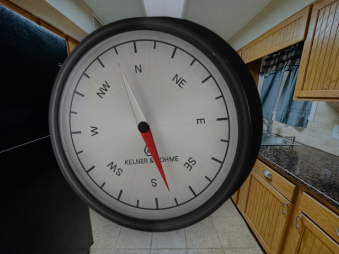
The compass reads 165 °
